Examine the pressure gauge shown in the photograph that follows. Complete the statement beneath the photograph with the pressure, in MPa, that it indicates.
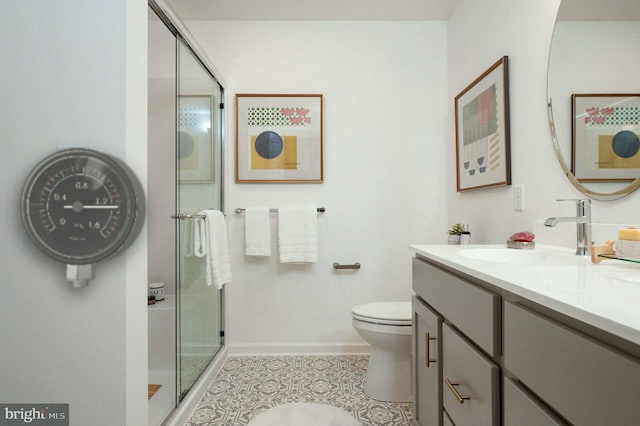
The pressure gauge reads 1.3 MPa
